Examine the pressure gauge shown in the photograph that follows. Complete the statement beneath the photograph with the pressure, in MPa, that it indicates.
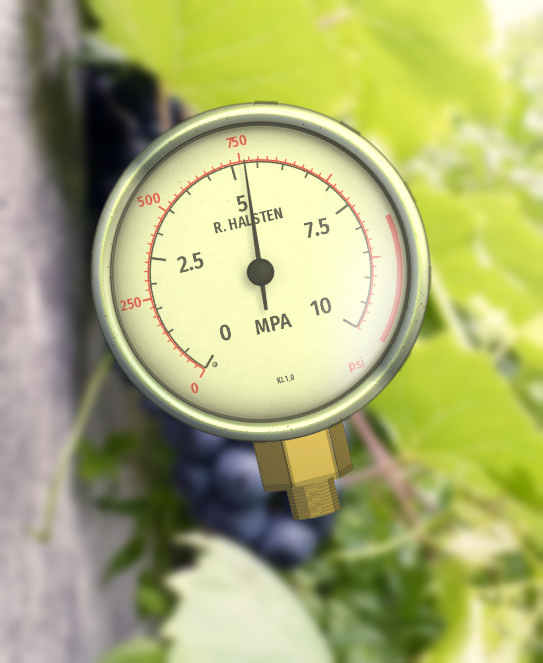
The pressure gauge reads 5.25 MPa
